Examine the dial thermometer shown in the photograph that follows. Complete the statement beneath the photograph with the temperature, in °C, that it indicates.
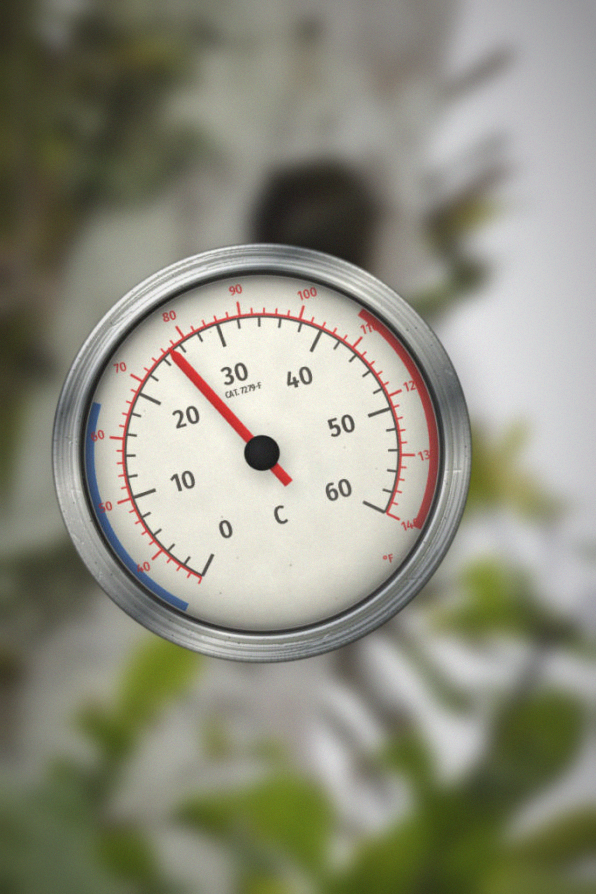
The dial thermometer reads 25 °C
